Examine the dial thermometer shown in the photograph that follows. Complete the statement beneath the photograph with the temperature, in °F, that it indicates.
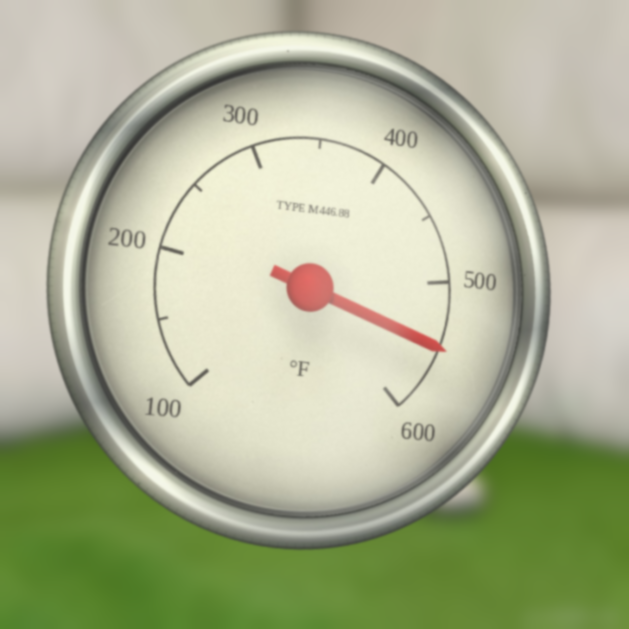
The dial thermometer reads 550 °F
